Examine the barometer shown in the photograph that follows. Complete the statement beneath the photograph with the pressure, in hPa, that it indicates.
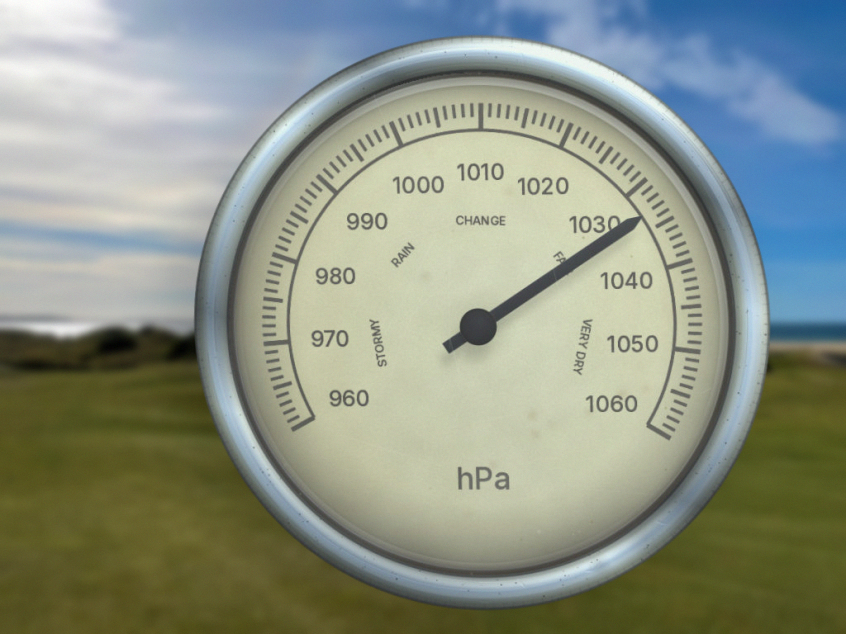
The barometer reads 1033 hPa
